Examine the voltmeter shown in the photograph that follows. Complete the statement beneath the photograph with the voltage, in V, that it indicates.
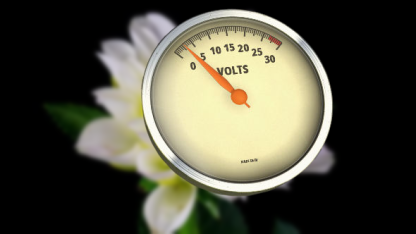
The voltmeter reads 2.5 V
